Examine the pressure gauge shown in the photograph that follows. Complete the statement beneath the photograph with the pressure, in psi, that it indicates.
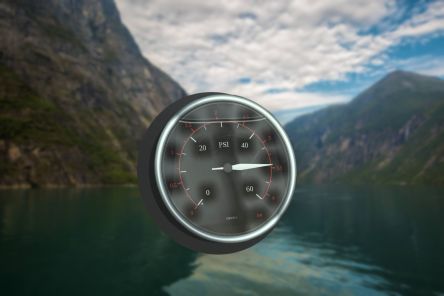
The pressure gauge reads 50 psi
